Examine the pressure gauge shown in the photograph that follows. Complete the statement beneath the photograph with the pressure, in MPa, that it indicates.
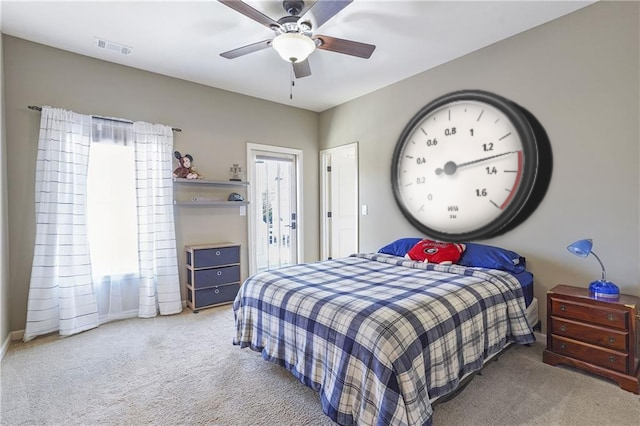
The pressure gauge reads 1.3 MPa
